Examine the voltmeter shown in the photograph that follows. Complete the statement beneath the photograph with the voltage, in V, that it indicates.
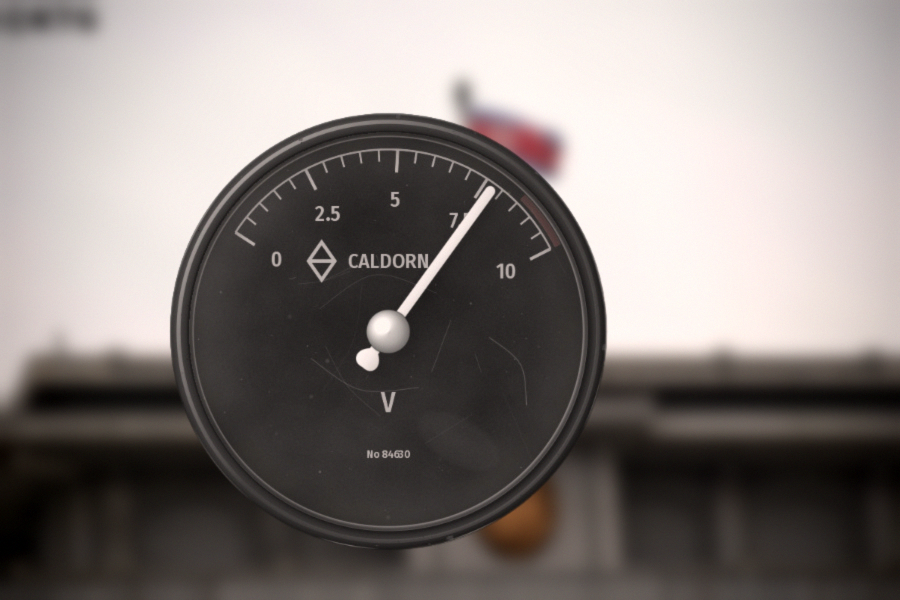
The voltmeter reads 7.75 V
